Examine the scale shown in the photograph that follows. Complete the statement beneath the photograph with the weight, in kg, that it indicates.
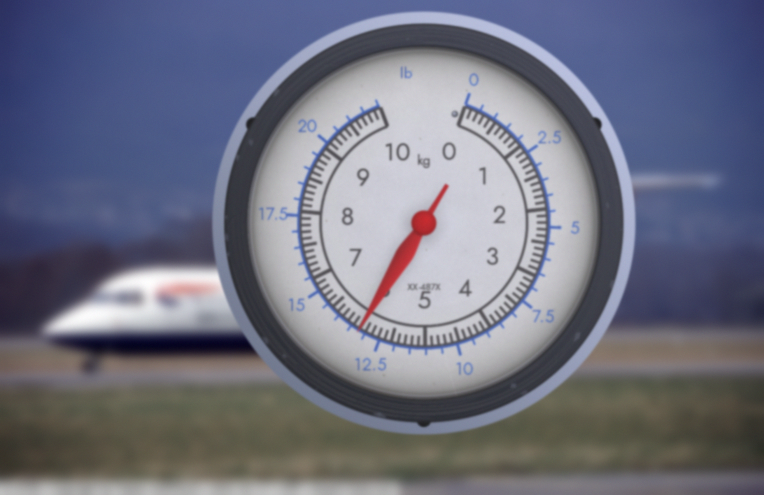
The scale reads 6 kg
